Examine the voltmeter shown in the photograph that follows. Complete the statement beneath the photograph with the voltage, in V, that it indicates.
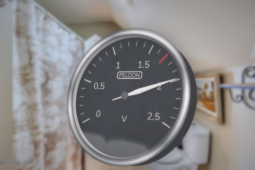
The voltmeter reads 2 V
